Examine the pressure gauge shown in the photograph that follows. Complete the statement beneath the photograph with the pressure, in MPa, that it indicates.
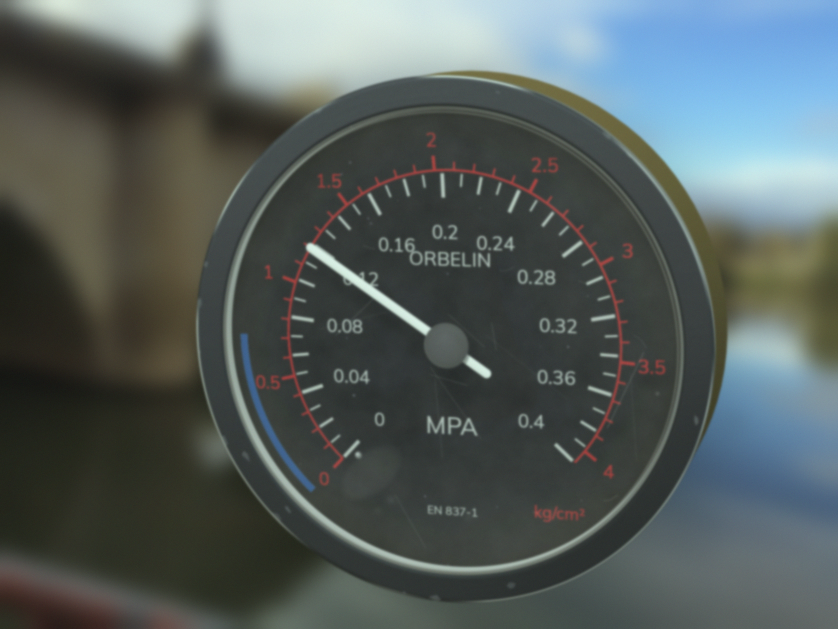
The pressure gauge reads 0.12 MPa
